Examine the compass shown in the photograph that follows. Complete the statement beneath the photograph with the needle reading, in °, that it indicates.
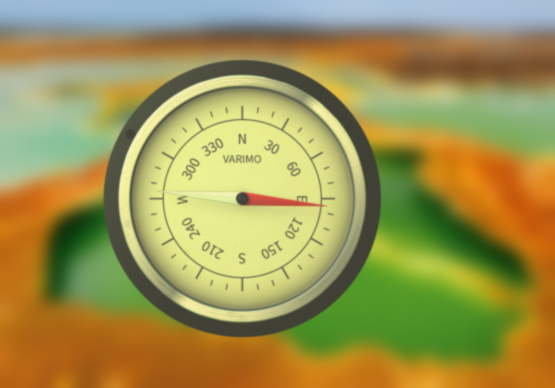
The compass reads 95 °
